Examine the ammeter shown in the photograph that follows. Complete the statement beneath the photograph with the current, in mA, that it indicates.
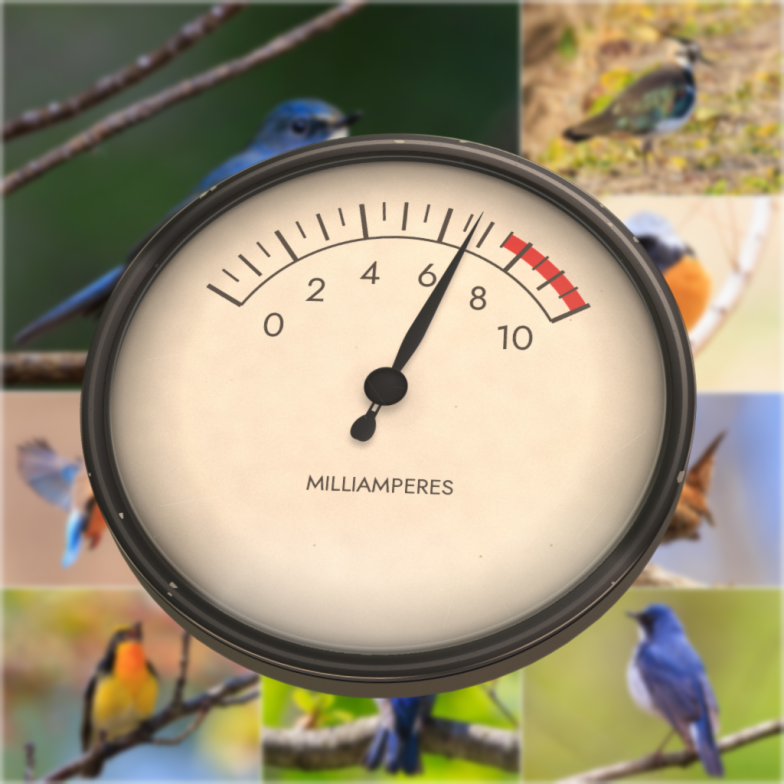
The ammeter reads 6.75 mA
